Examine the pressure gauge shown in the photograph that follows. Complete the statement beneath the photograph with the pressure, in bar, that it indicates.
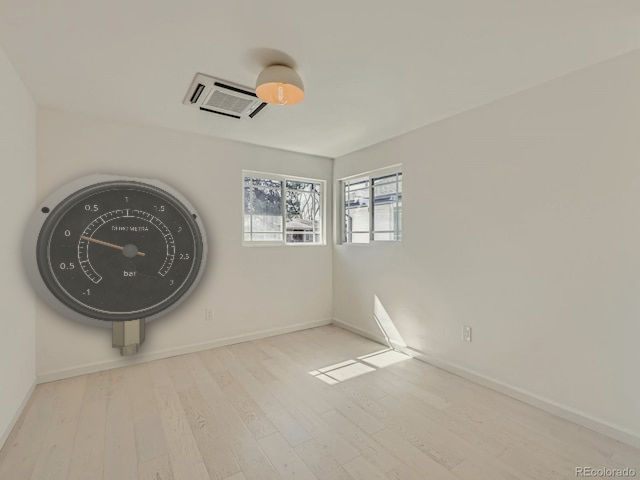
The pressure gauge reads 0 bar
